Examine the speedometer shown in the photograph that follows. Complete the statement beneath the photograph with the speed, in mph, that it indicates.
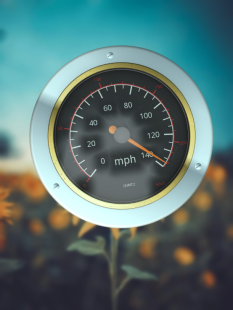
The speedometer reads 137.5 mph
